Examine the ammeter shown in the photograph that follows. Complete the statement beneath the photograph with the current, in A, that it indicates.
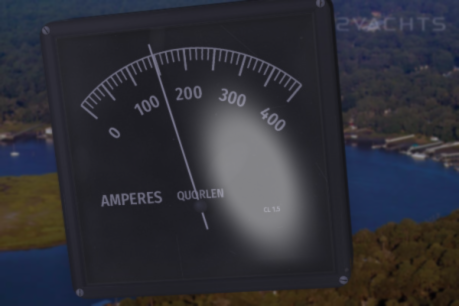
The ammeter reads 150 A
